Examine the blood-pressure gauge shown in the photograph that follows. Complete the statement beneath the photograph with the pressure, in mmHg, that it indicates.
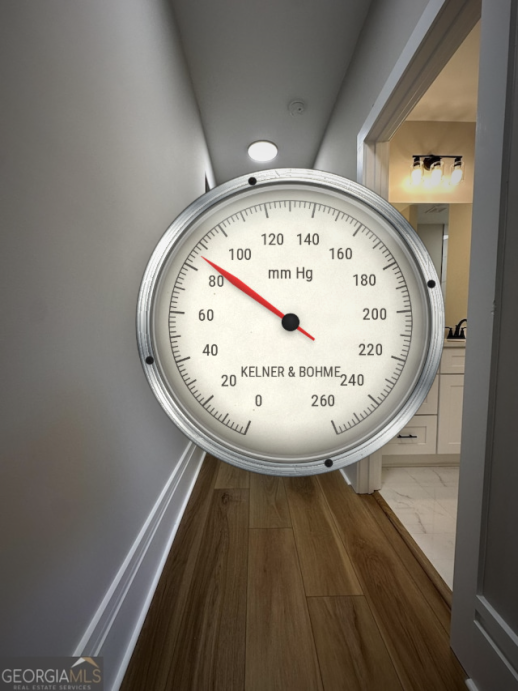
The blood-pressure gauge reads 86 mmHg
